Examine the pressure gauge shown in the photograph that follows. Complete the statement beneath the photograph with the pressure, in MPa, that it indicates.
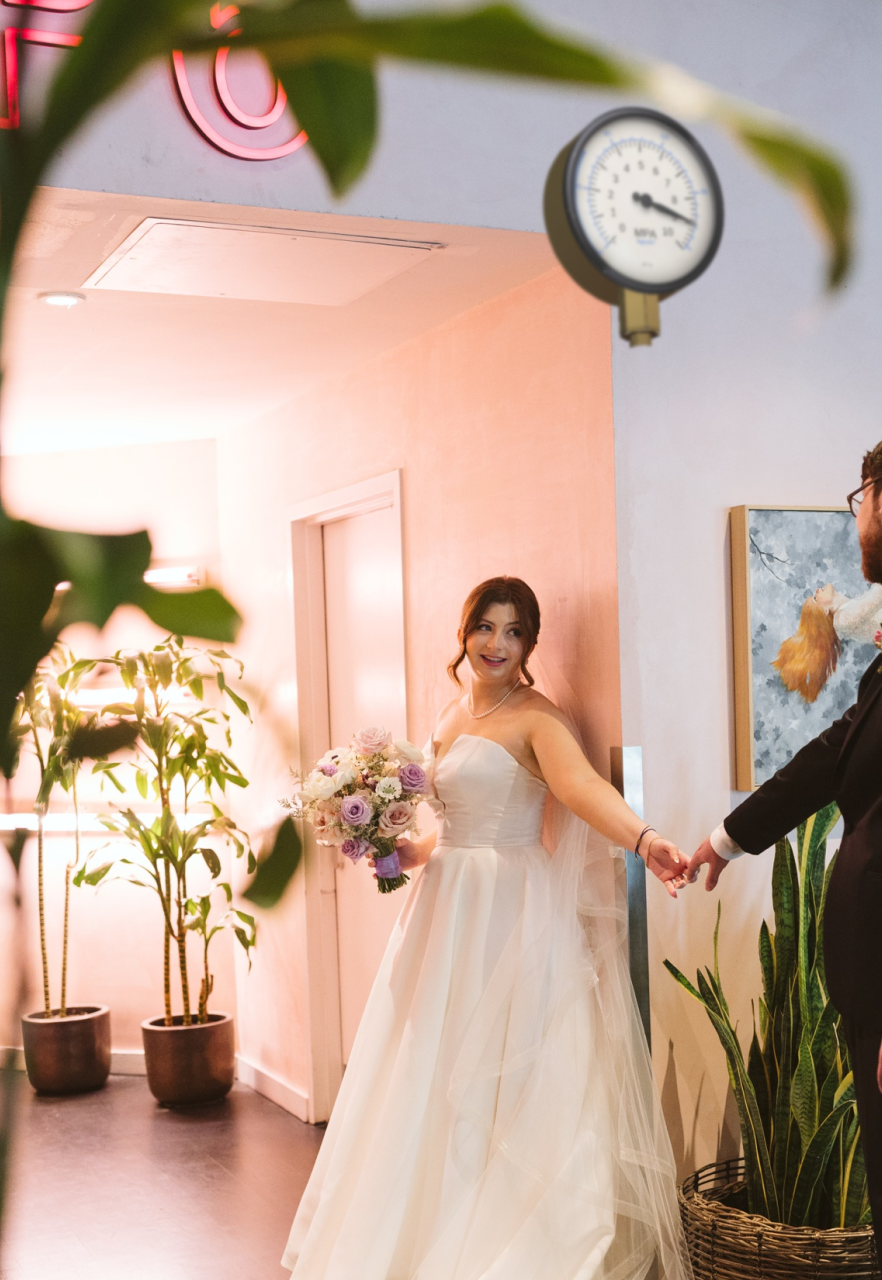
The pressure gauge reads 9 MPa
